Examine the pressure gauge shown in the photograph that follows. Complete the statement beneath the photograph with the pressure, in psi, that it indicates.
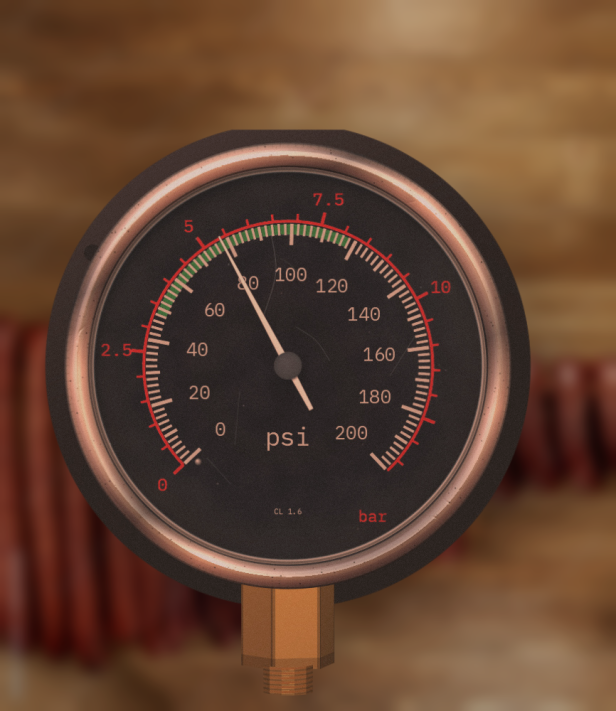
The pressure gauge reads 78 psi
